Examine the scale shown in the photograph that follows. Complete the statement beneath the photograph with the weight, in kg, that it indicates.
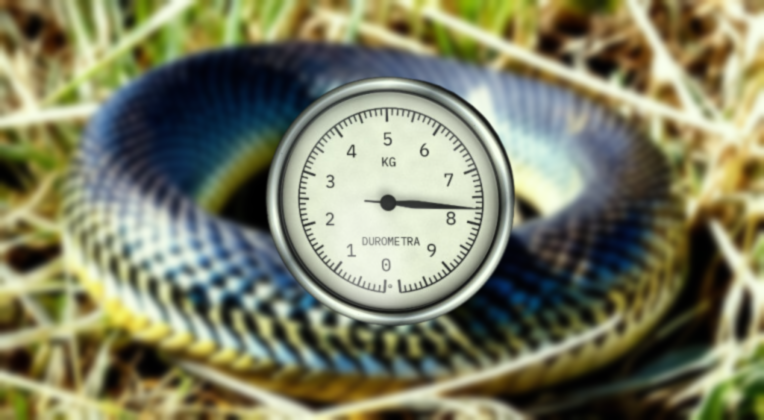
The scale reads 7.7 kg
